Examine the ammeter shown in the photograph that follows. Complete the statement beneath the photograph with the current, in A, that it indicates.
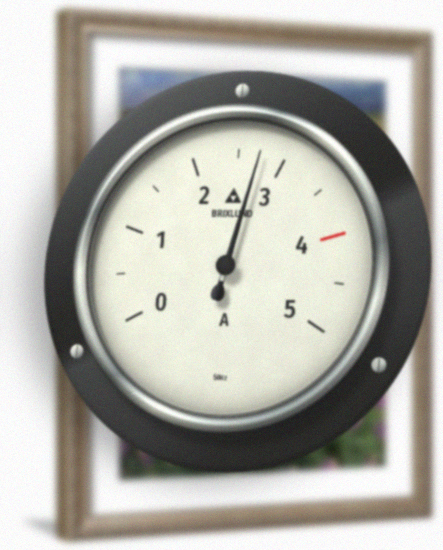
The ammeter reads 2.75 A
